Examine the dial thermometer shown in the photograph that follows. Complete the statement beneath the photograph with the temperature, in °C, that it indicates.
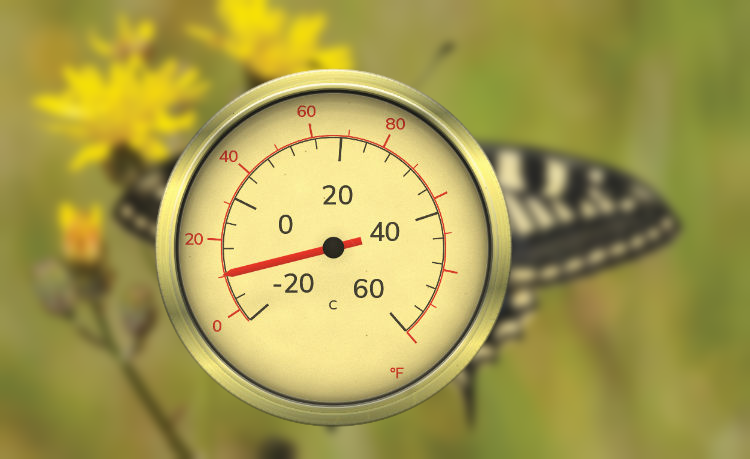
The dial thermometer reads -12 °C
